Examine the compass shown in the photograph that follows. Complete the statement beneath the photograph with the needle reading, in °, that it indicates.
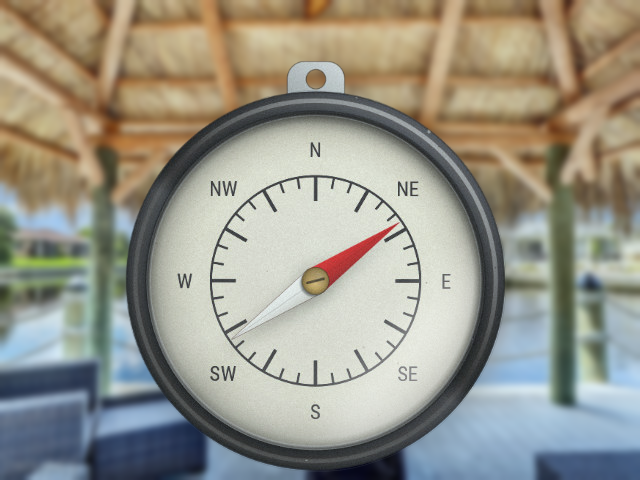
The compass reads 55 °
